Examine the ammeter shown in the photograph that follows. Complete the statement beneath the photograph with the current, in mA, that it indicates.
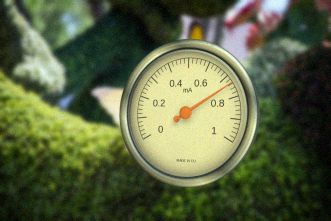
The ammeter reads 0.74 mA
